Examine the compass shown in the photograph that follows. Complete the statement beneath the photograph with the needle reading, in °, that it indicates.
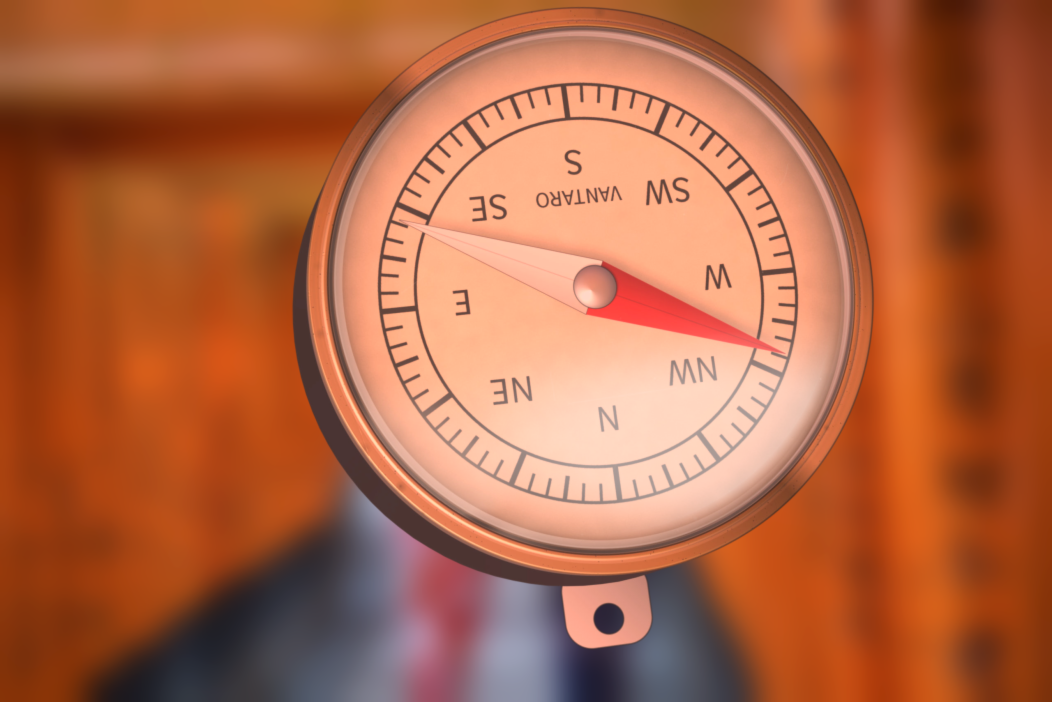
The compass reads 295 °
